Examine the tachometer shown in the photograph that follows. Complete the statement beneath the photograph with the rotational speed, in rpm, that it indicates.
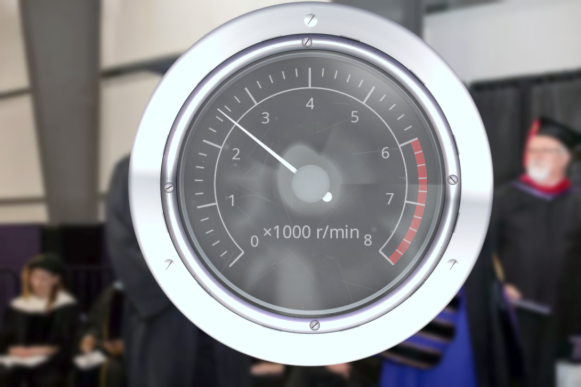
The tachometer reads 2500 rpm
